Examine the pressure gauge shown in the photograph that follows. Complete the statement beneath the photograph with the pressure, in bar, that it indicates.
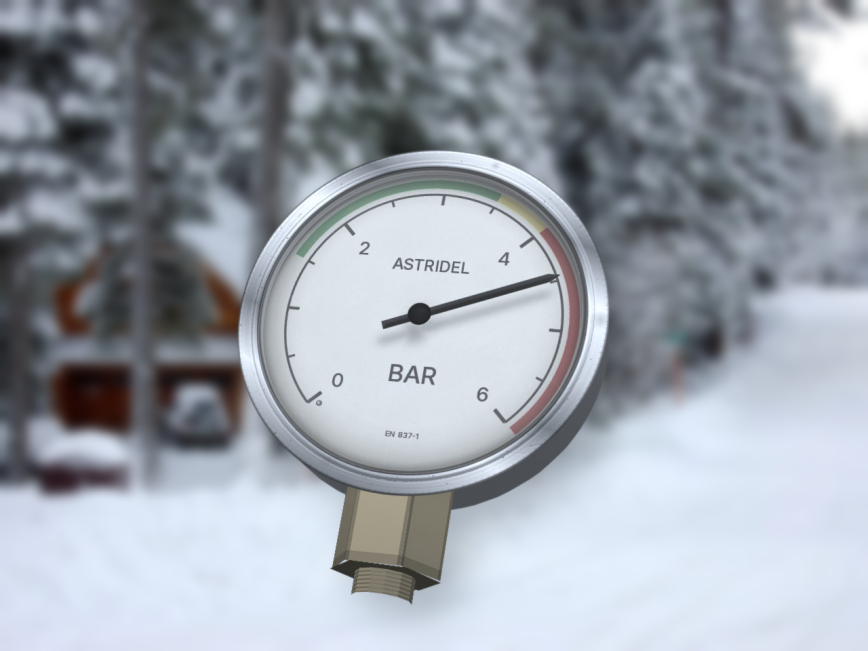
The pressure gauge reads 4.5 bar
